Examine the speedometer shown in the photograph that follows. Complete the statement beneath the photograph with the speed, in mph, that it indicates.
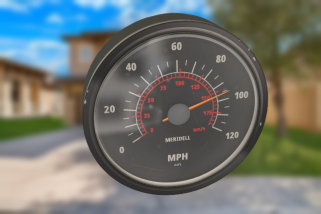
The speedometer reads 95 mph
